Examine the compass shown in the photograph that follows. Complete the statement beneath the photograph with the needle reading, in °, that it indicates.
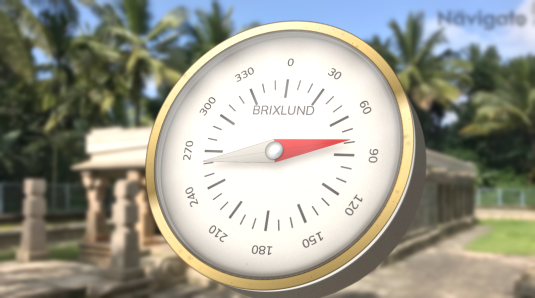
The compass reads 80 °
